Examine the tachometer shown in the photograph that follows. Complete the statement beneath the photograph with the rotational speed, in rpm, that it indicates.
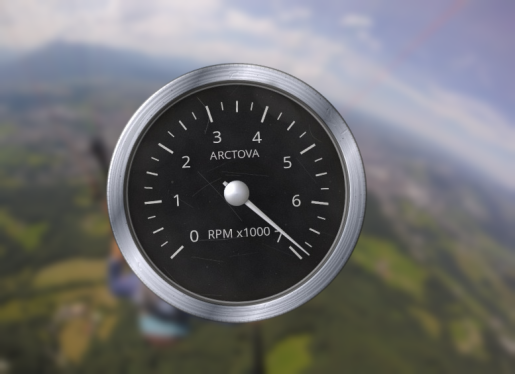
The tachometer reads 6875 rpm
